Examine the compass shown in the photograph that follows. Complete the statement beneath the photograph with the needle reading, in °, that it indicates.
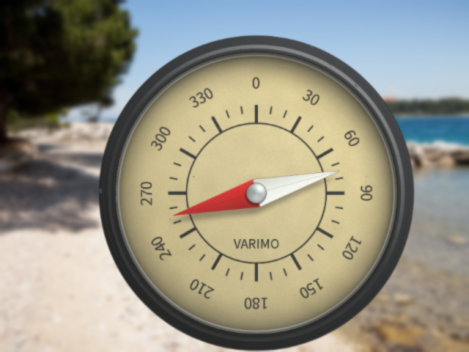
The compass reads 255 °
